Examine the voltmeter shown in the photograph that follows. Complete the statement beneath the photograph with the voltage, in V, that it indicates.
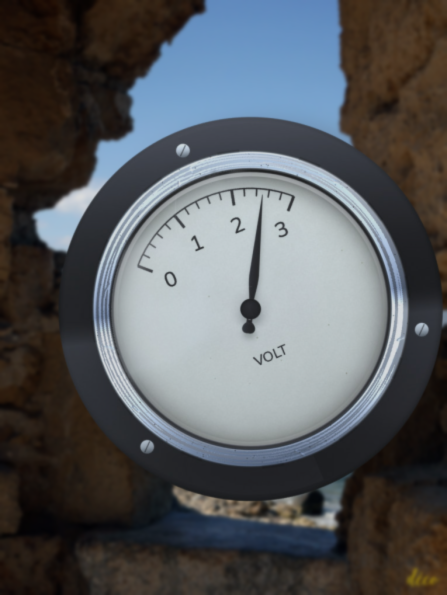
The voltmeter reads 2.5 V
